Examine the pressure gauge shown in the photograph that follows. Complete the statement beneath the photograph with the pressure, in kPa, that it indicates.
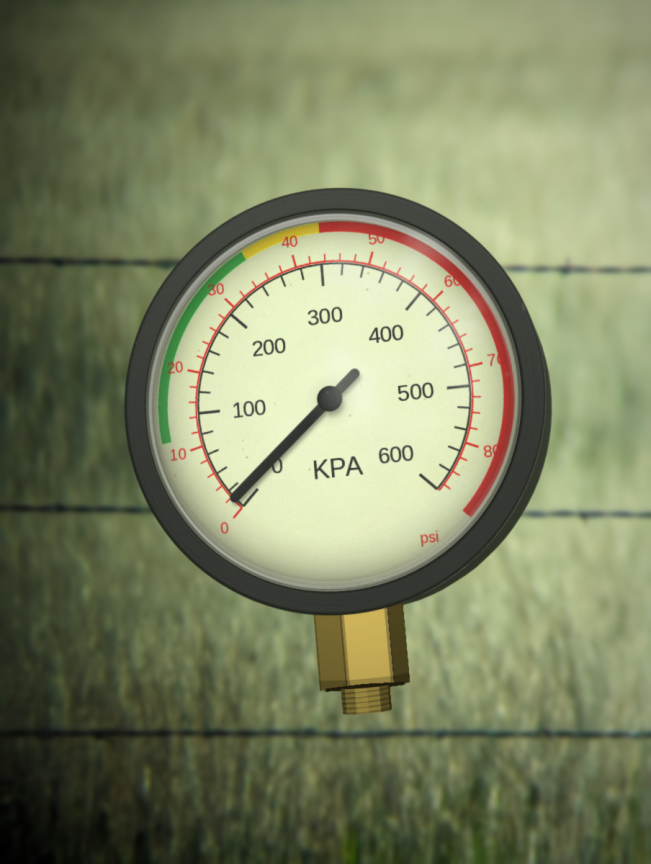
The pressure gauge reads 10 kPa
